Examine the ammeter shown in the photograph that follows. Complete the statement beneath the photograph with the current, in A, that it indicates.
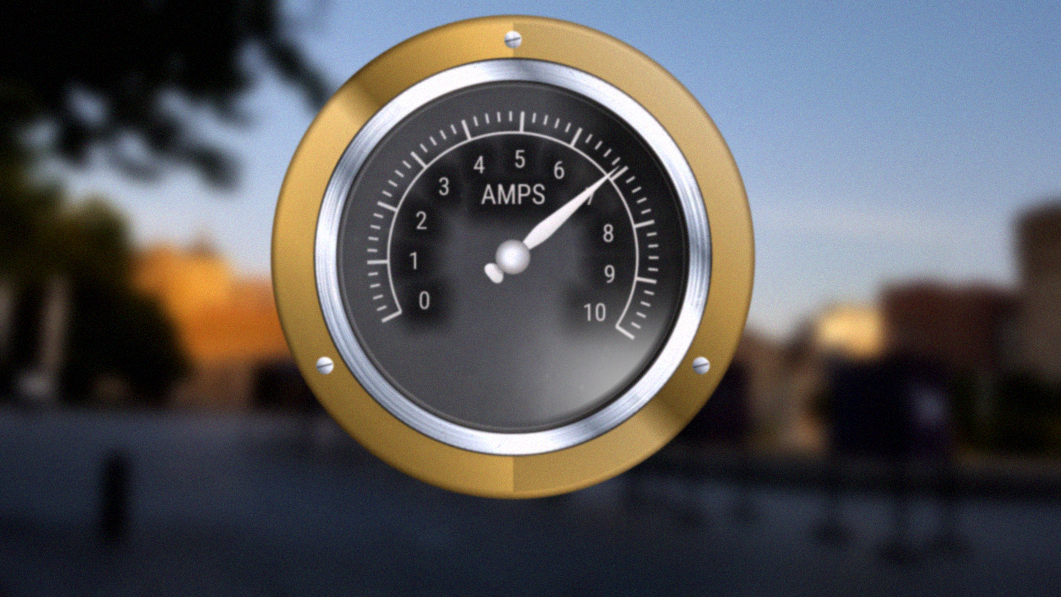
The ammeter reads 6.9 A
